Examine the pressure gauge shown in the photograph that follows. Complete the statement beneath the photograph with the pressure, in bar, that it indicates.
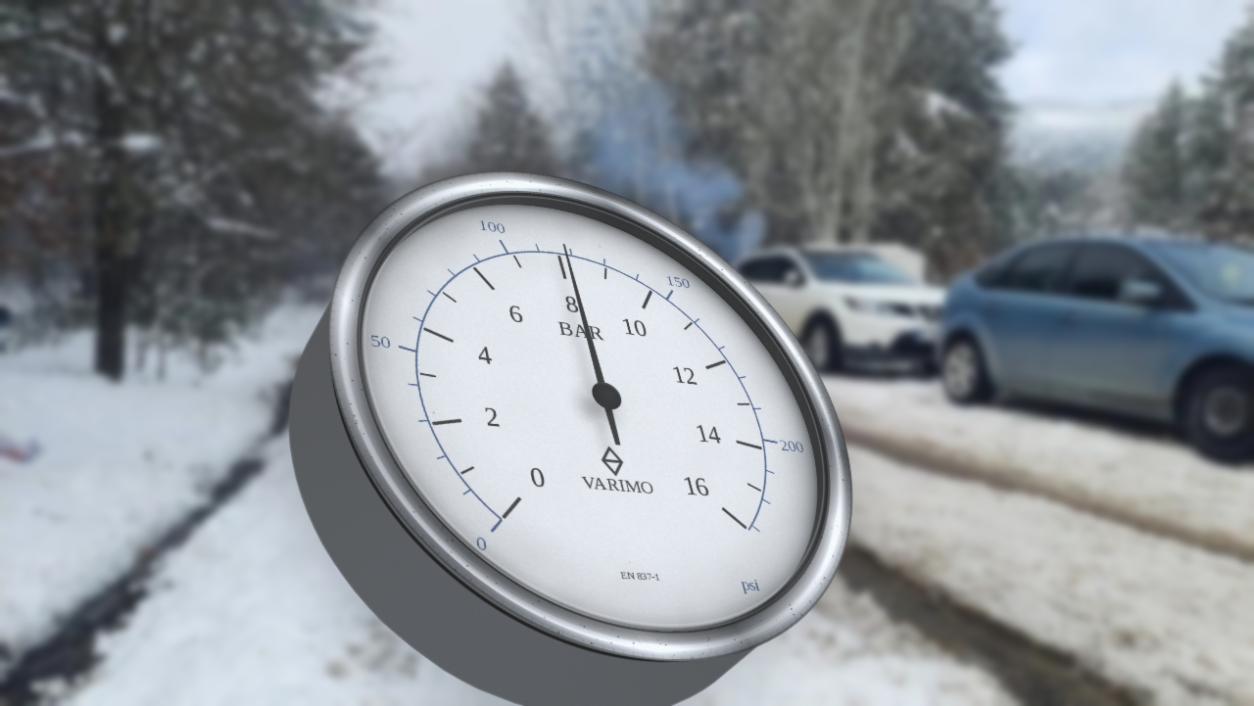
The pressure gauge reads 8 bar
